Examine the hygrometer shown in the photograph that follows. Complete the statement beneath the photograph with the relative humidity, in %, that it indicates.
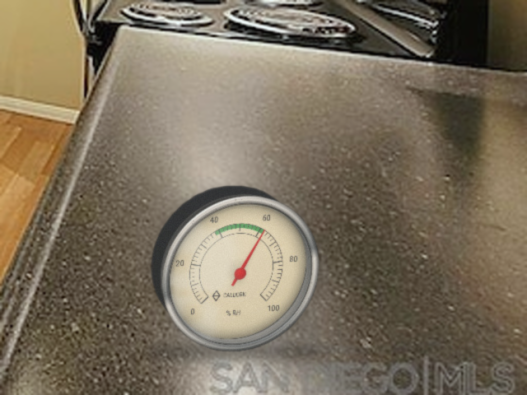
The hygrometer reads 60 %
